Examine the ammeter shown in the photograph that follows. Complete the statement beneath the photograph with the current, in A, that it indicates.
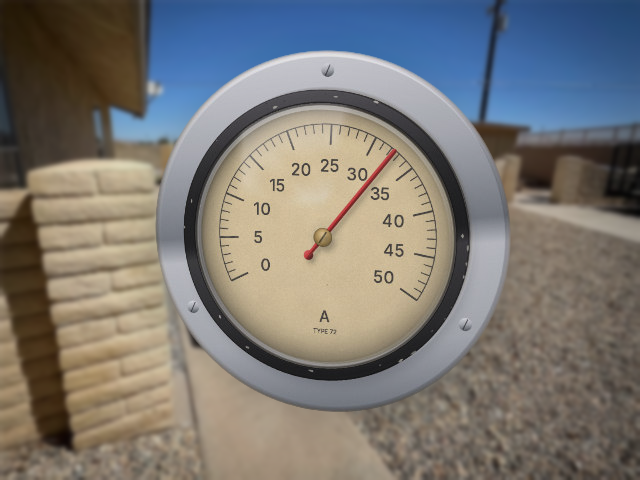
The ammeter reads 32.5 A
